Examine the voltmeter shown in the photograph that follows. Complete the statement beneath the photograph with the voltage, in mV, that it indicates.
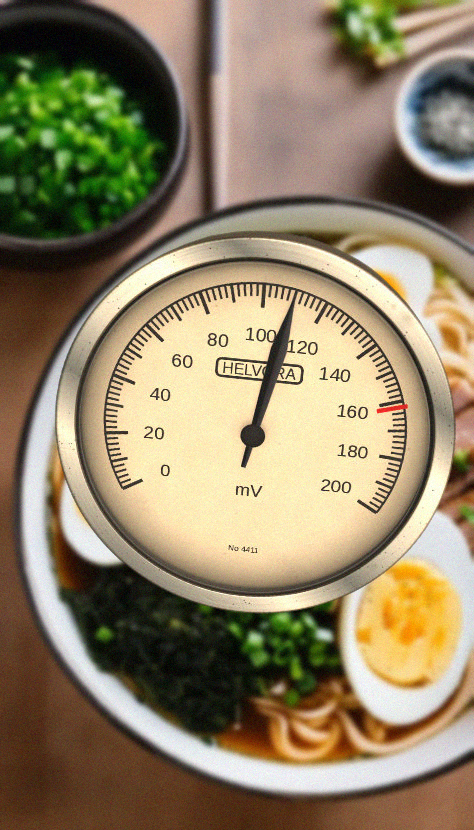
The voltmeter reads 110 mV
